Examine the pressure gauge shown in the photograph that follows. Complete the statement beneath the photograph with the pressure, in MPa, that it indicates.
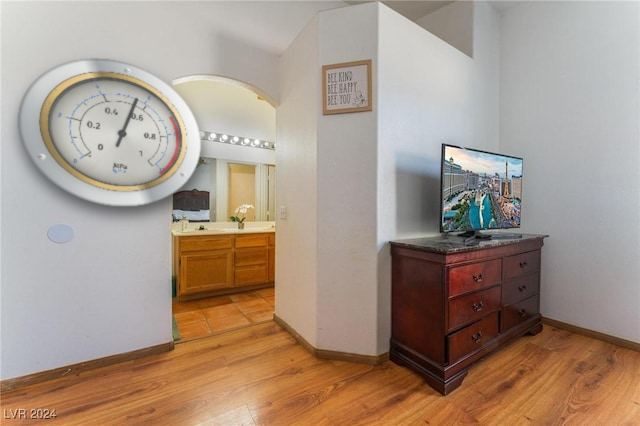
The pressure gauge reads 0.55 MPa
